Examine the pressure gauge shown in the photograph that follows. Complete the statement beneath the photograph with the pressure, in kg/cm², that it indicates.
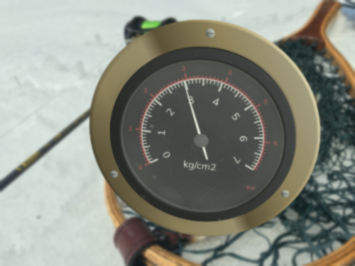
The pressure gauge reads 3 kg/cm²
